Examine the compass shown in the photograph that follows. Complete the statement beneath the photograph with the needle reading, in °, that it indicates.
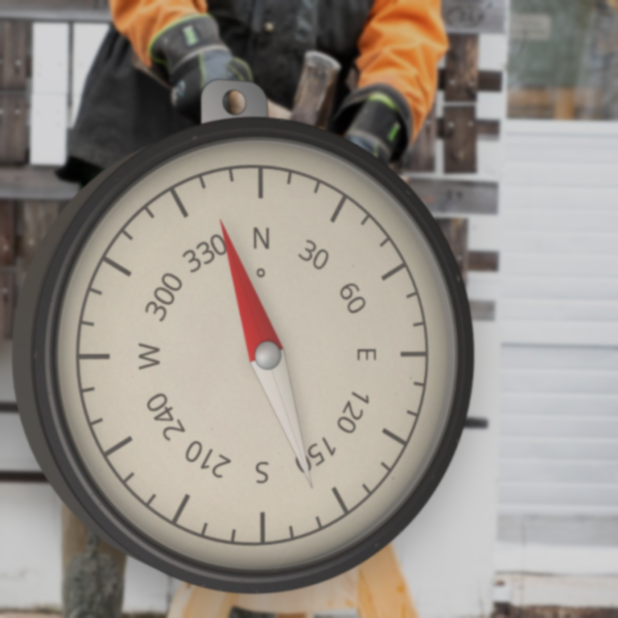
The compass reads 340 °
